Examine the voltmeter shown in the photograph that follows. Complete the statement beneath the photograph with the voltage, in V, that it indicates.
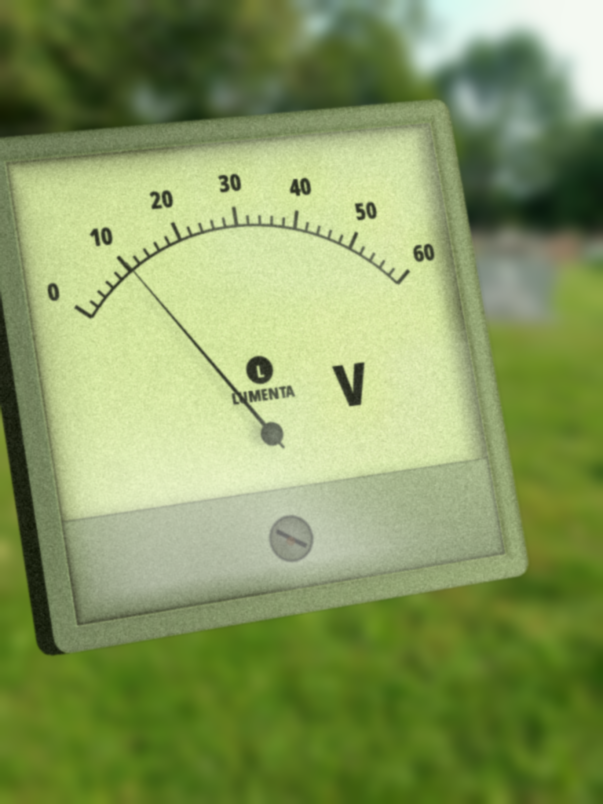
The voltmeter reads 10 V
